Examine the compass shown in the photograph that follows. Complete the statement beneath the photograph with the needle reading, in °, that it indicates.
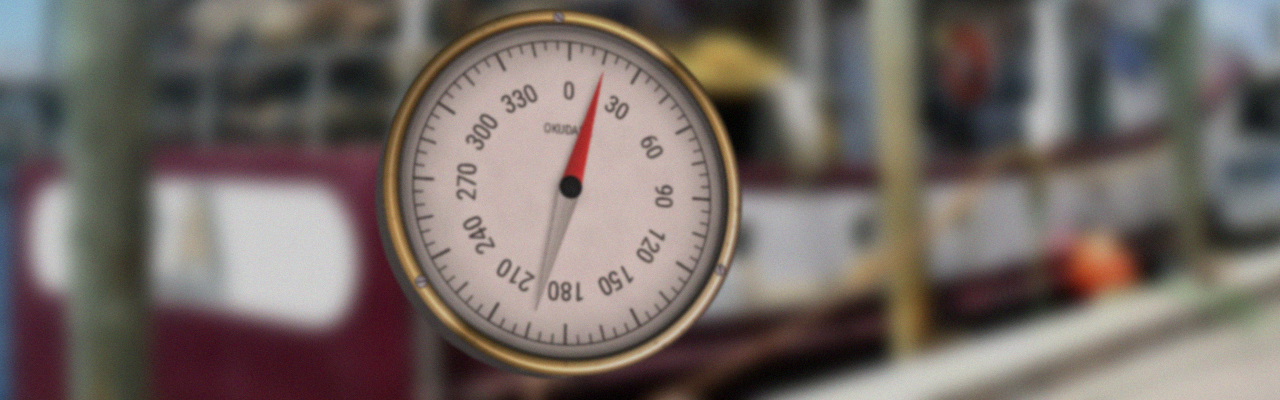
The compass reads 15 °
